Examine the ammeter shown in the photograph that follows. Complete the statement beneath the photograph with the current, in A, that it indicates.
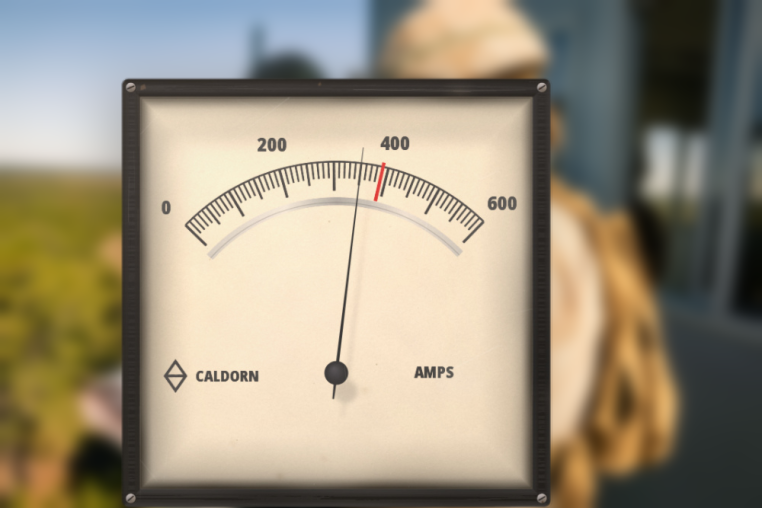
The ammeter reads 350 A
